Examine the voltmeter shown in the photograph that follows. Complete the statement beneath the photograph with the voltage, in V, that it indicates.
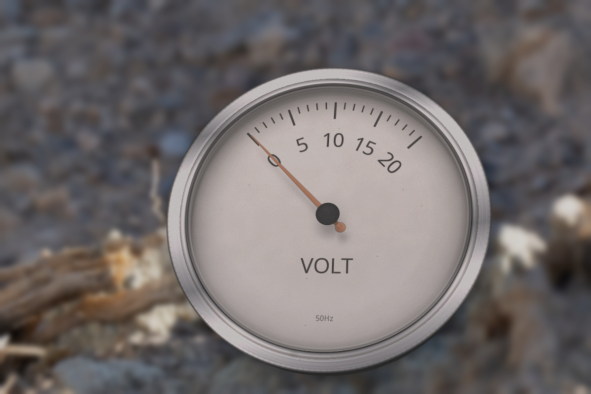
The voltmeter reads 0 V
